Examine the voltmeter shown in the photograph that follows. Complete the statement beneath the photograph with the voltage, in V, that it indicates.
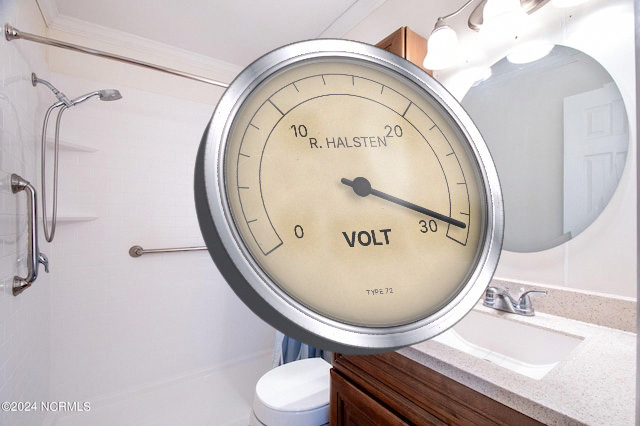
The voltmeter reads 29 V
